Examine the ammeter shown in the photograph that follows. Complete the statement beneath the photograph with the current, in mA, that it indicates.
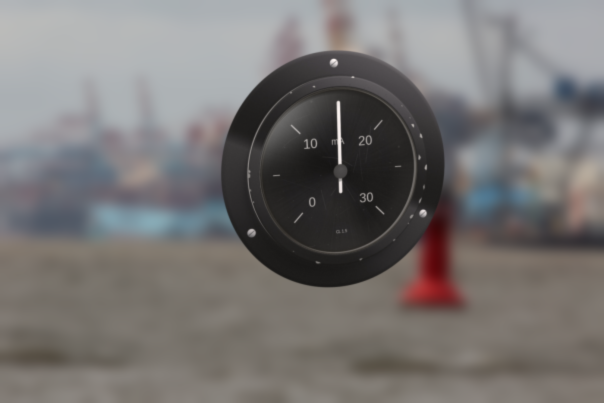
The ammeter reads 15 mA
